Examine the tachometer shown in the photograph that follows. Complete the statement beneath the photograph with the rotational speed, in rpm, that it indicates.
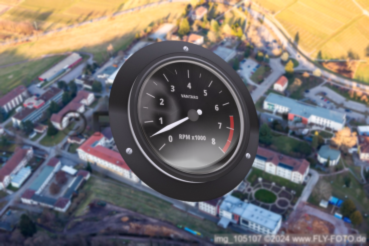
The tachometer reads 500 rpm
